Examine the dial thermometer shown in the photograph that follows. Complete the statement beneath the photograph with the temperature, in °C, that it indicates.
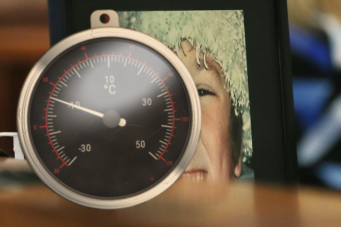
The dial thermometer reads -10 °C
